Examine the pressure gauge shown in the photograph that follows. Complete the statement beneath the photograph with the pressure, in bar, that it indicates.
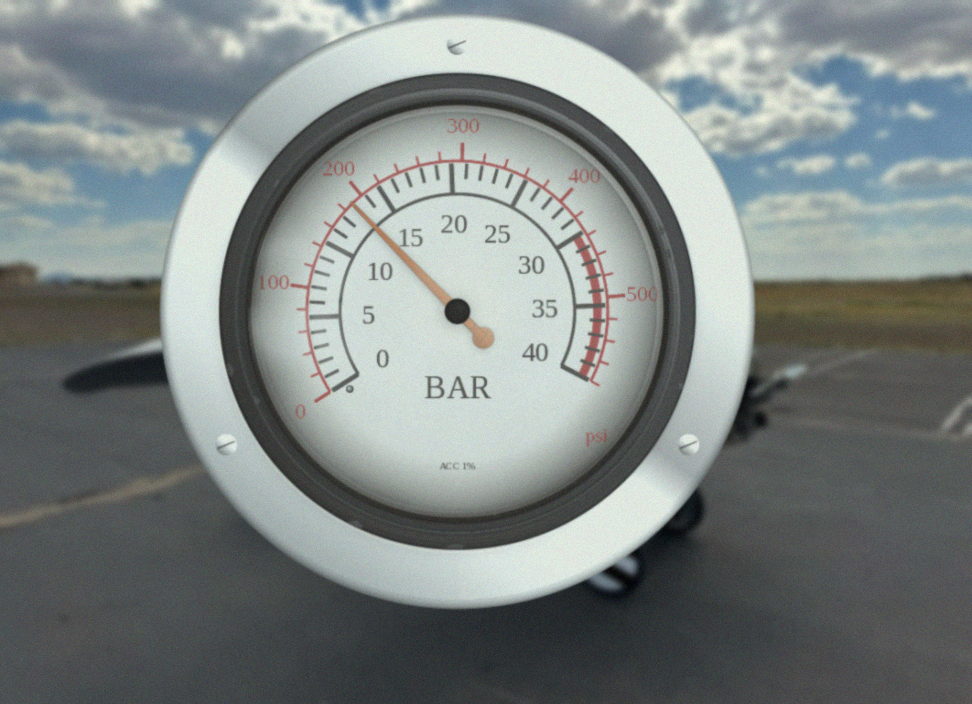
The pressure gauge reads 13 bar
